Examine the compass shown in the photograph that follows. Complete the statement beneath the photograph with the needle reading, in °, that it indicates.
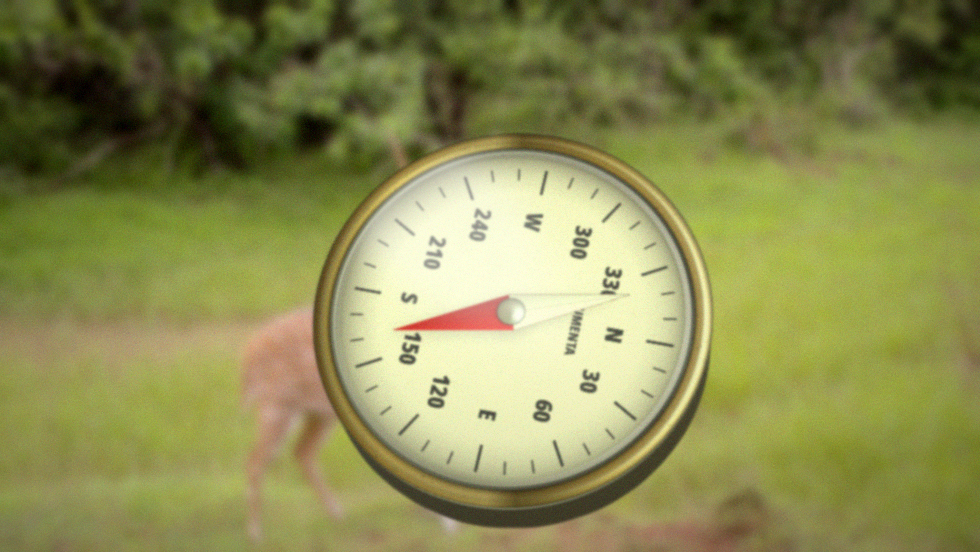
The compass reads 160 °
